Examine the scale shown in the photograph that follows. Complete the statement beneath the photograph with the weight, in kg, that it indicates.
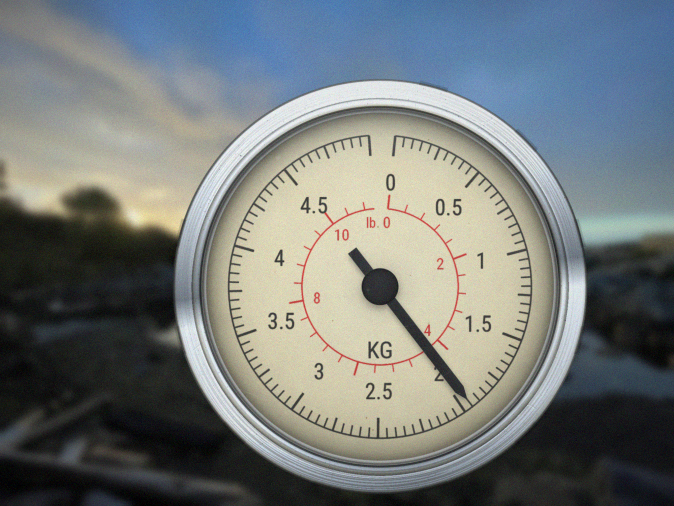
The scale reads 1.95 kg
